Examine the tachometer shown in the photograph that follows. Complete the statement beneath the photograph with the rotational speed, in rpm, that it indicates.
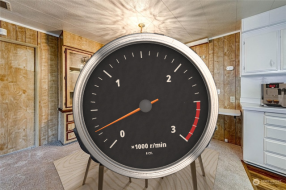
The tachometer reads 250 rpm
